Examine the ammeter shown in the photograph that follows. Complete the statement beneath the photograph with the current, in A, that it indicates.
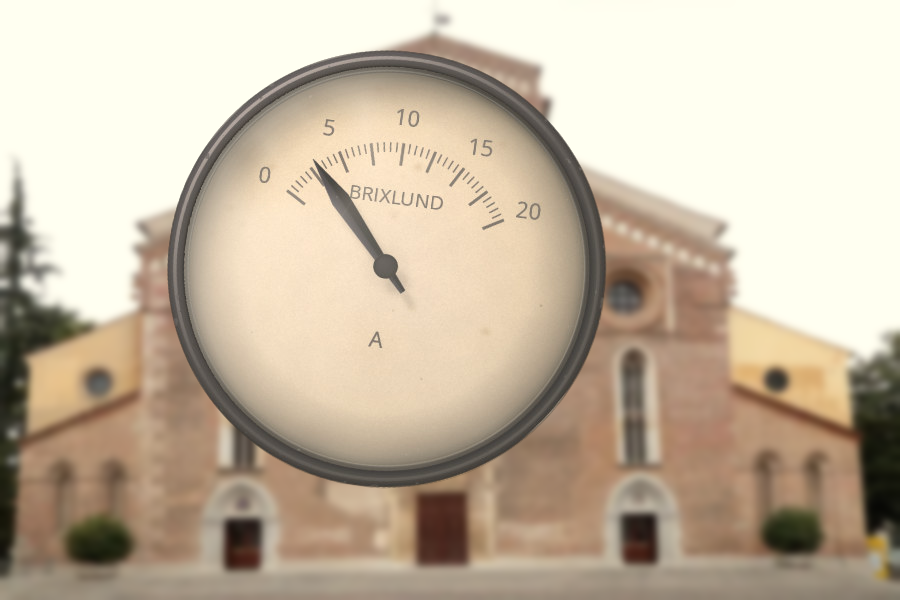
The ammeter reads 3 A
